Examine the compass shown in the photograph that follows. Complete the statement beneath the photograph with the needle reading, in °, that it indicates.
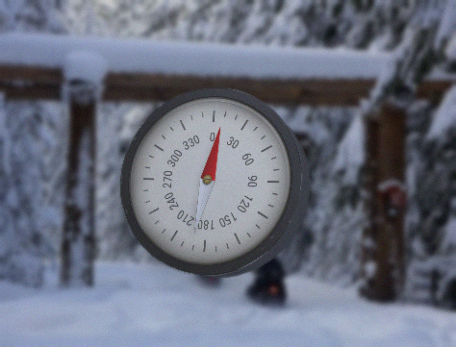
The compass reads 10 °
